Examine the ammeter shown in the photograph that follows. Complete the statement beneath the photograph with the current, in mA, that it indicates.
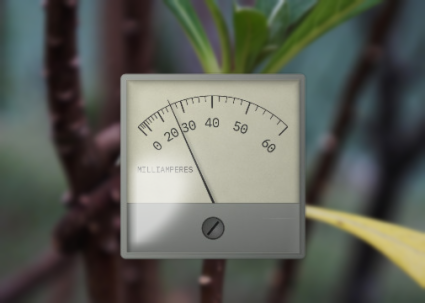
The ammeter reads 26 mA
